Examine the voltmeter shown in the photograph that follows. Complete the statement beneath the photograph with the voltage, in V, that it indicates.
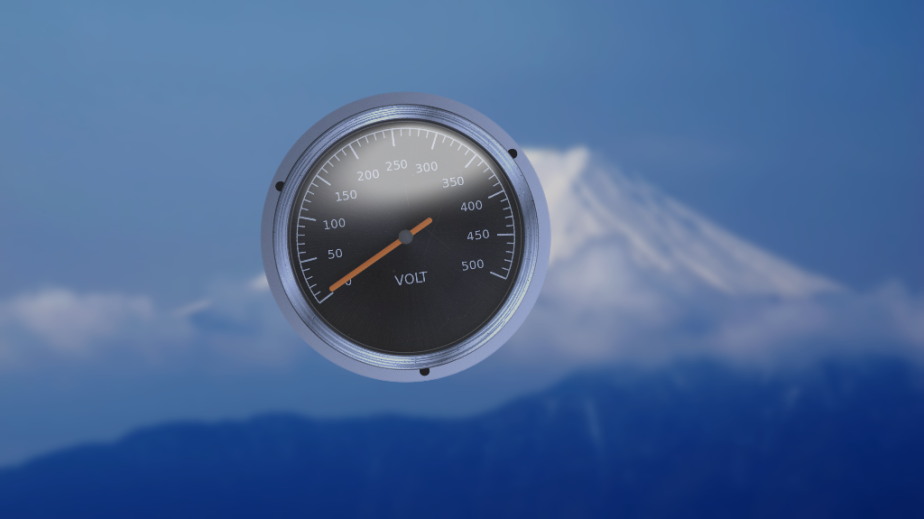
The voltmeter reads 5 V
